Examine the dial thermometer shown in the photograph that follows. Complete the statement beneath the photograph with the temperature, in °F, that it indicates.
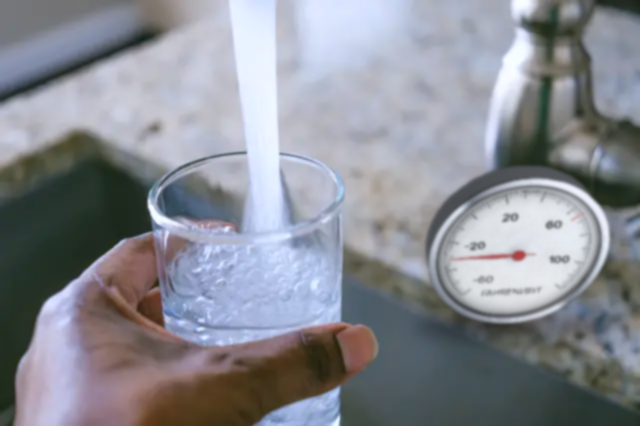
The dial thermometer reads -30 °F
